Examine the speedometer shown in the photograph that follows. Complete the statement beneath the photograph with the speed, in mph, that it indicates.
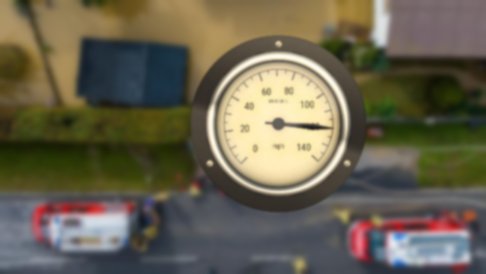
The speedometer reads 120 mph
